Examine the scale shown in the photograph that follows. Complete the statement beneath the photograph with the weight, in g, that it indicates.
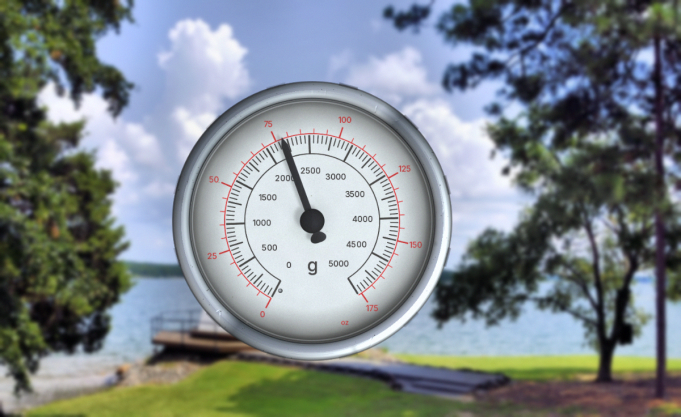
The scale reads 2200 g
